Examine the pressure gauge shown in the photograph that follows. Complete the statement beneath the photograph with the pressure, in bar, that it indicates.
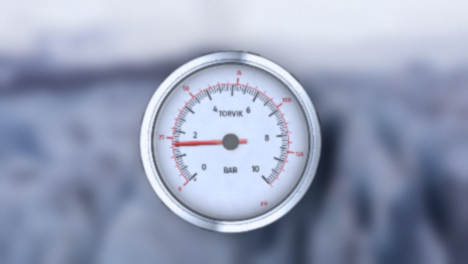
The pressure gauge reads 1.5 bar
